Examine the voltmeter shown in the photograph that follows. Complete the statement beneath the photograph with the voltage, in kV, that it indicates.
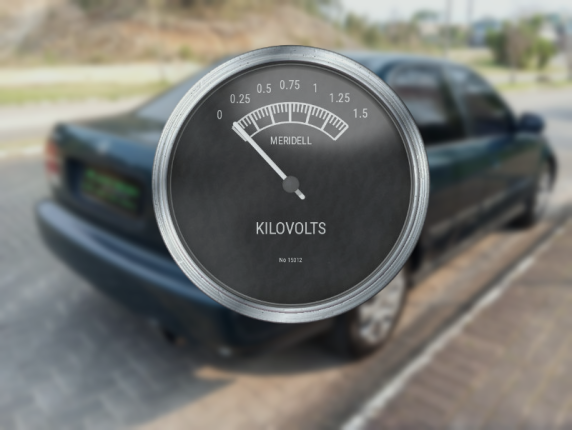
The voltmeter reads 0.05 kV
